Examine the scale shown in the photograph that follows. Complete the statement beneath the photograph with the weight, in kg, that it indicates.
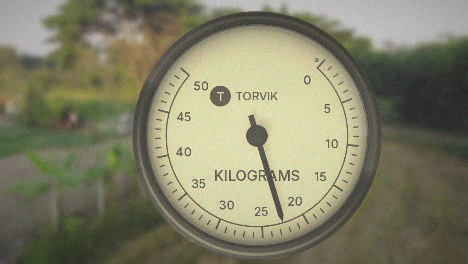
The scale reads 22.5 kg
